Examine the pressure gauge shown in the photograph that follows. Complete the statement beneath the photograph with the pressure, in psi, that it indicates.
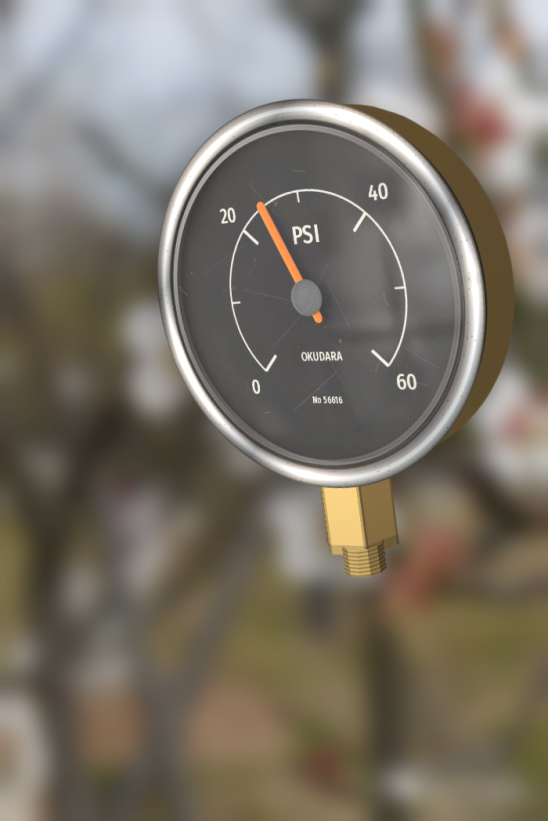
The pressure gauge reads 25 psi
